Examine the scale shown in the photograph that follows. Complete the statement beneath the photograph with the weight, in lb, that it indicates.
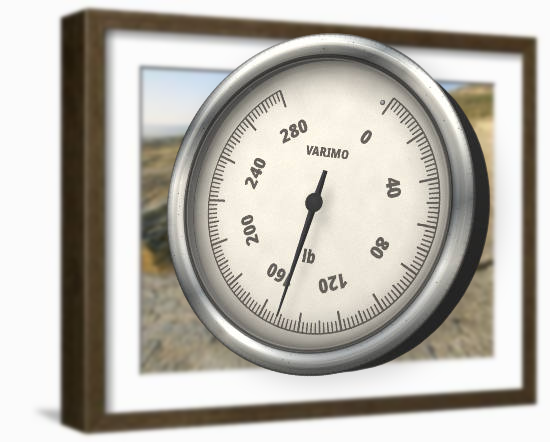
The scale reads 150 lb
